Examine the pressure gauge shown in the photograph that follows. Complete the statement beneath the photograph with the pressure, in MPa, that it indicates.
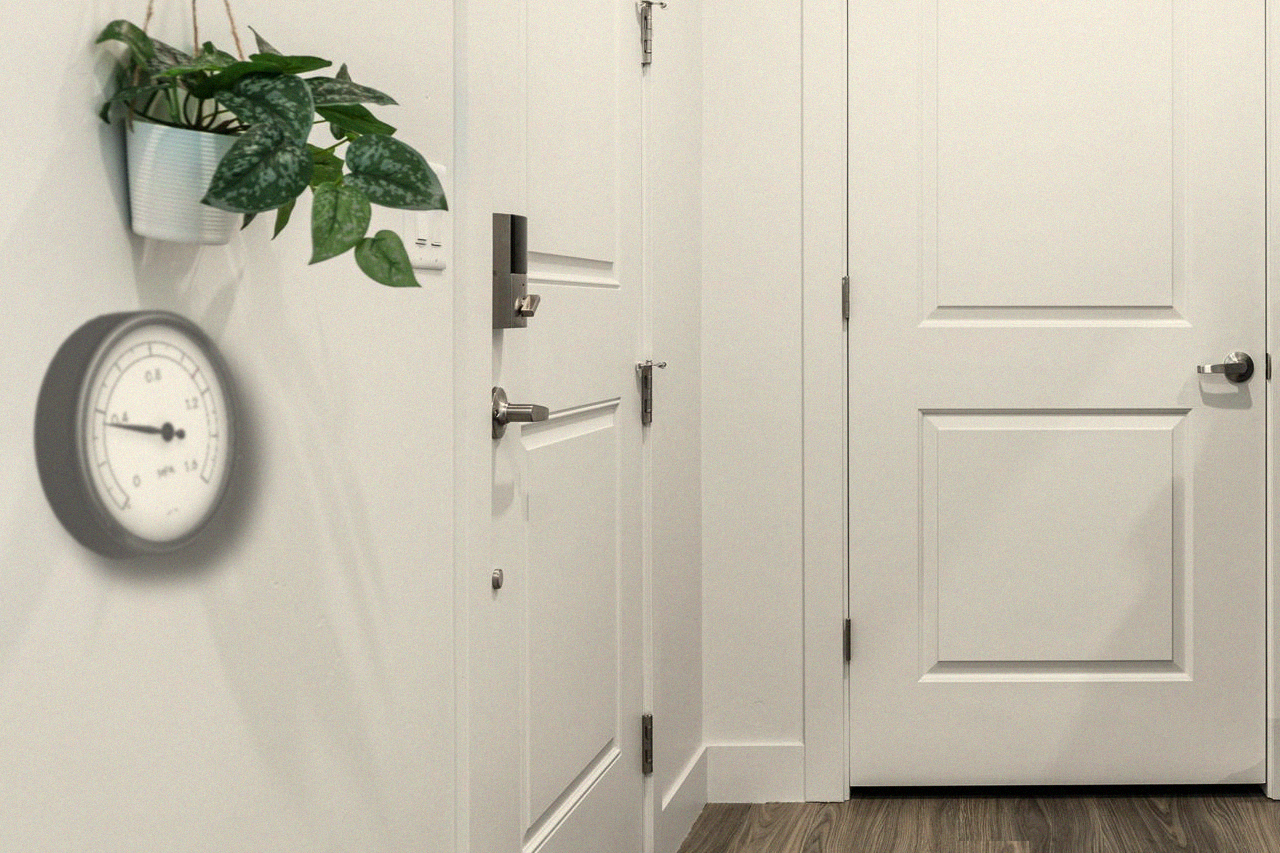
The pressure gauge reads 0.35 MPa
